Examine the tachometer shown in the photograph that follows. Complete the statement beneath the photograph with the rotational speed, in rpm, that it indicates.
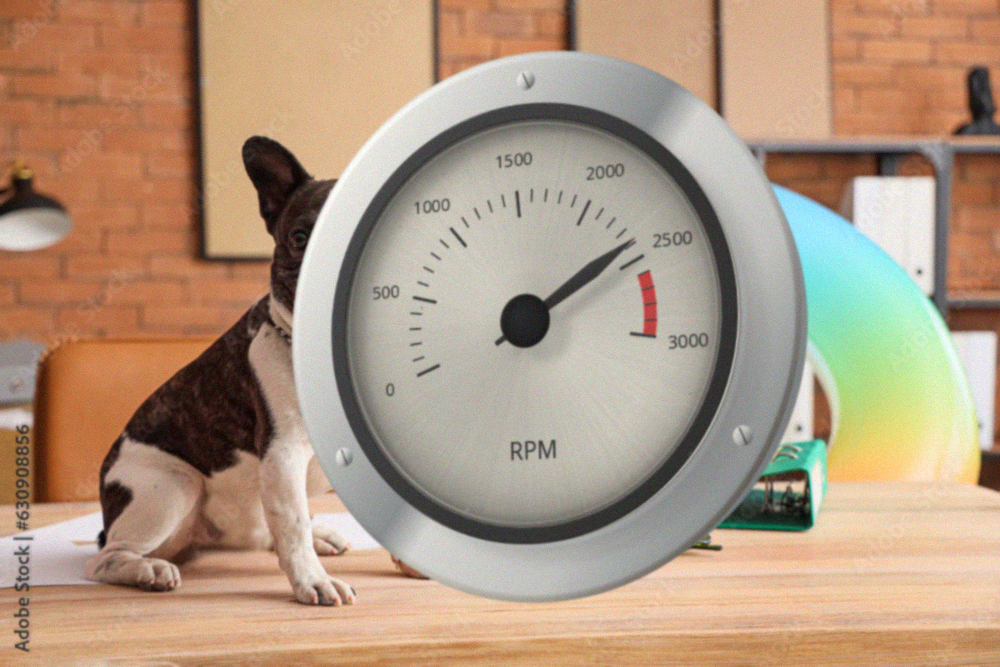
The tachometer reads 2400 rpm
